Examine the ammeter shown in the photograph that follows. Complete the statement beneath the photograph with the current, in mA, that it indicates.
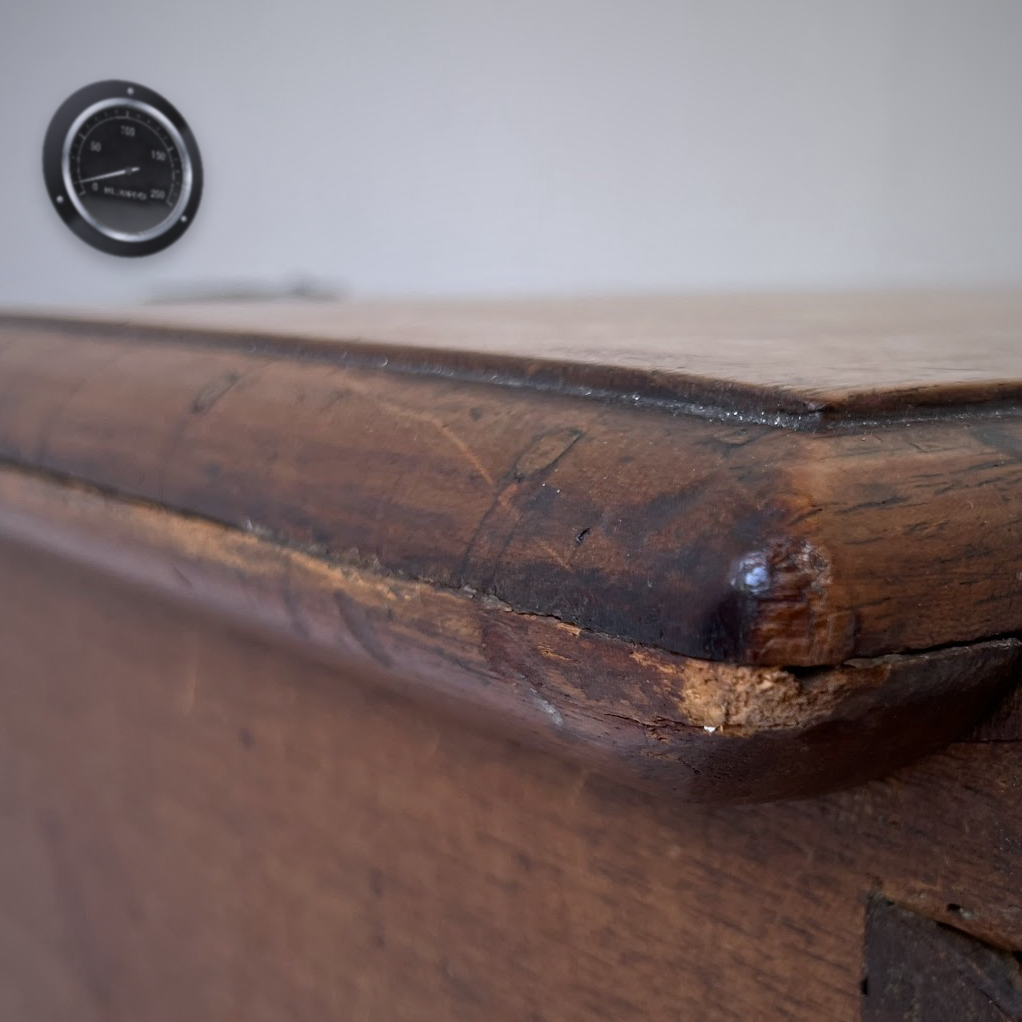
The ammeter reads 10 mA
